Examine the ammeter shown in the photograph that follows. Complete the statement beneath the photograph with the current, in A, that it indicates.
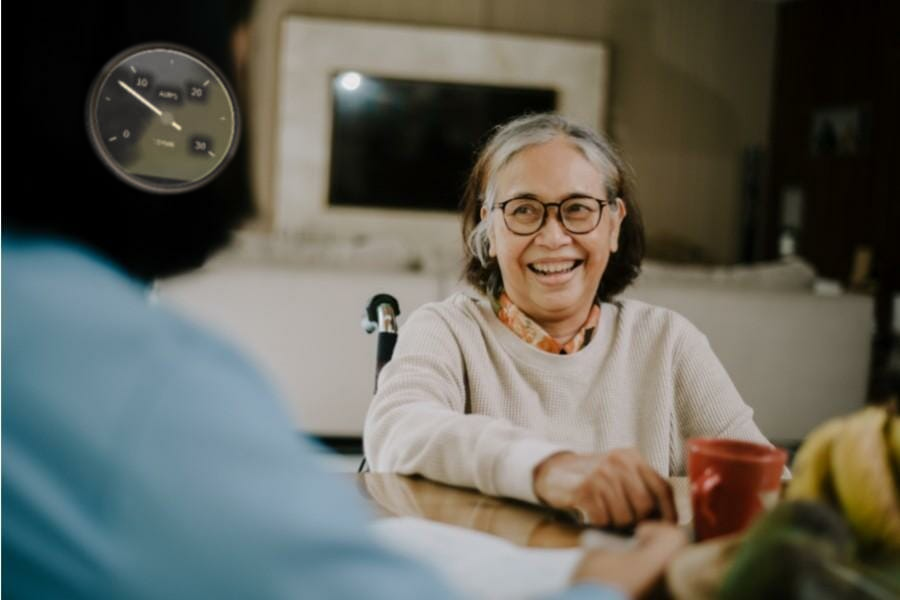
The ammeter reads 7.5 A
